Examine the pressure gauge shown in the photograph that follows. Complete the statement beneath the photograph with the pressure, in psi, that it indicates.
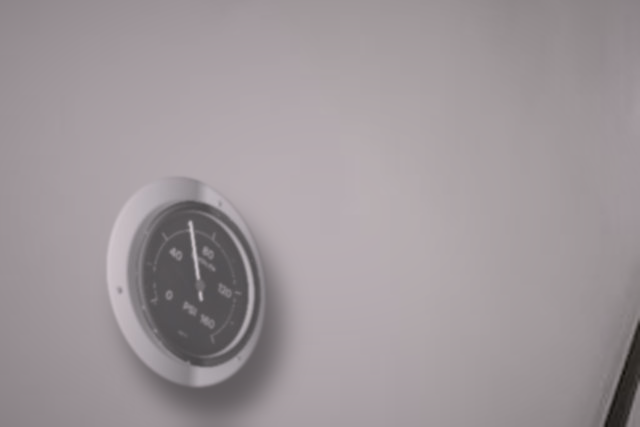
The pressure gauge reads 60 psi
